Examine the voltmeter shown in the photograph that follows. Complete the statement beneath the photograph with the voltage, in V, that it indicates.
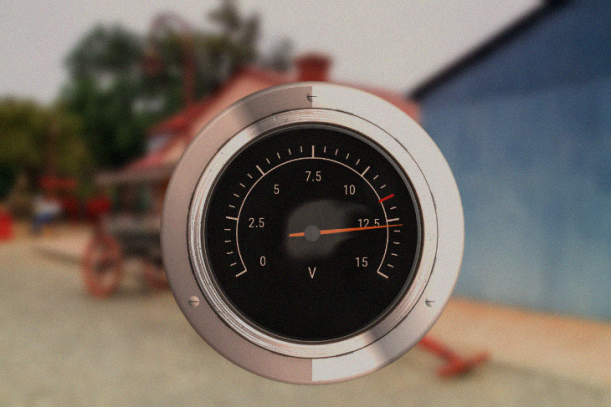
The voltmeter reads 12.75 V
